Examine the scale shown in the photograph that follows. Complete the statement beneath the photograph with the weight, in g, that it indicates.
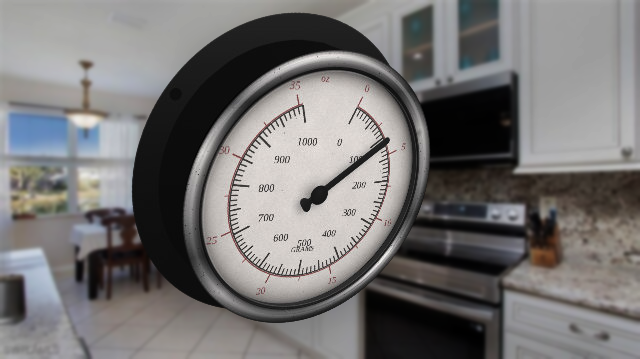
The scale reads 100 g
